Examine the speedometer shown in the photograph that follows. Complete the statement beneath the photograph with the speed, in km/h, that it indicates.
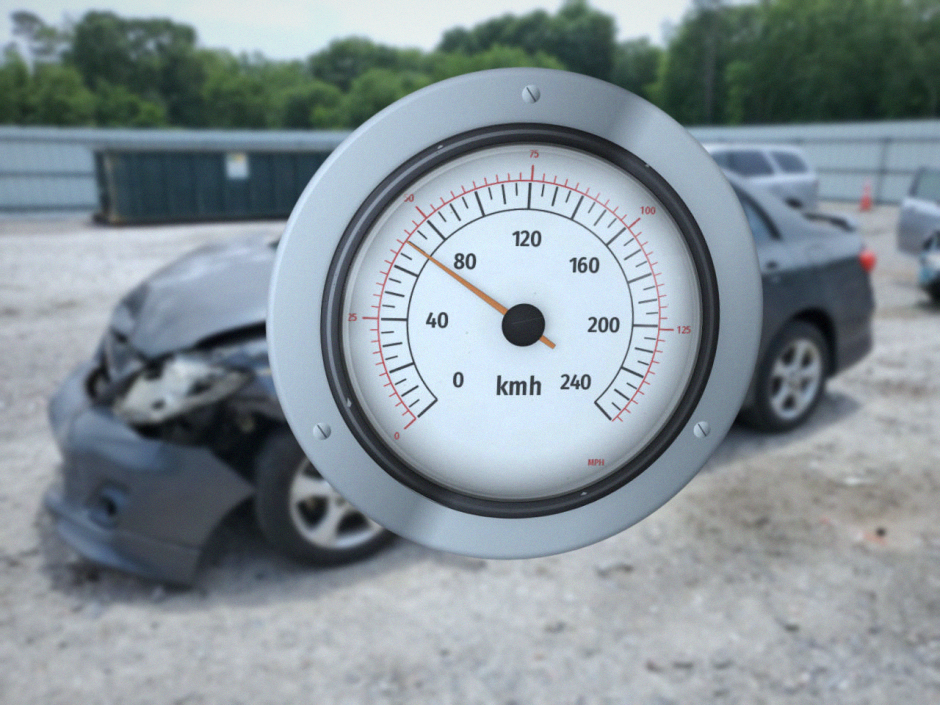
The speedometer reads 70 km/h
